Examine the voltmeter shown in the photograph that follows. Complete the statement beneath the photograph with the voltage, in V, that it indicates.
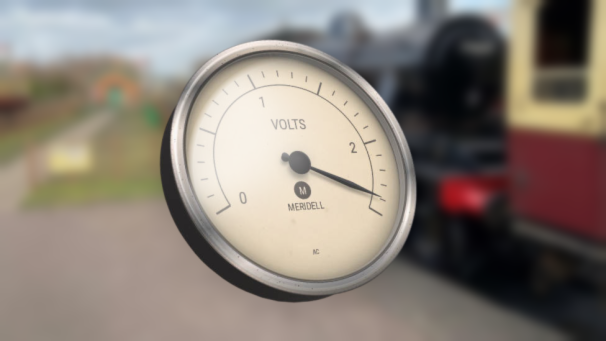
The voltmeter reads 2.4 V
